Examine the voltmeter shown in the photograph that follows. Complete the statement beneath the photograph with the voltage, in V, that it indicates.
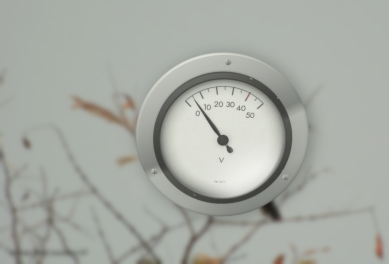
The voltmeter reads 5 V
